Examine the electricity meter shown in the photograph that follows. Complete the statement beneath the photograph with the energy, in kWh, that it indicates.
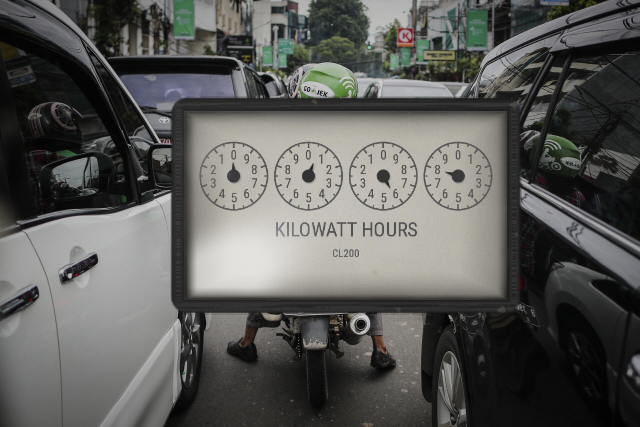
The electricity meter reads 58 kWh
